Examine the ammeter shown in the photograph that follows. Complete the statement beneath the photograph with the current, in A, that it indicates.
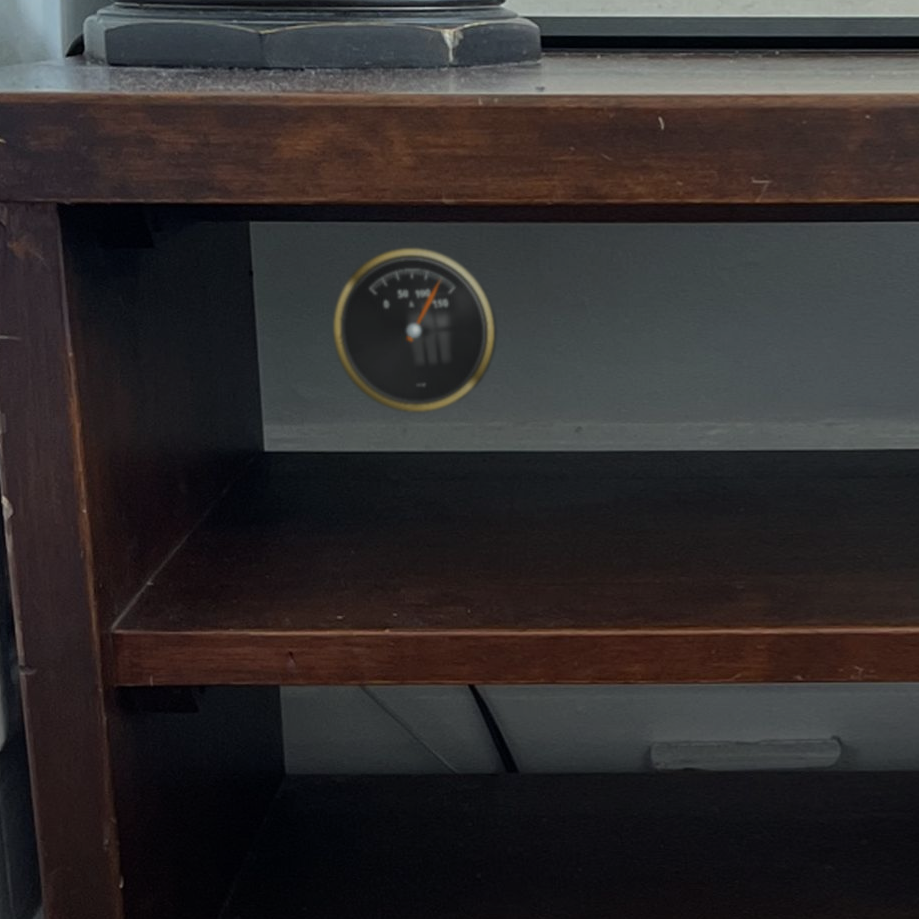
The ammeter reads 125 A
